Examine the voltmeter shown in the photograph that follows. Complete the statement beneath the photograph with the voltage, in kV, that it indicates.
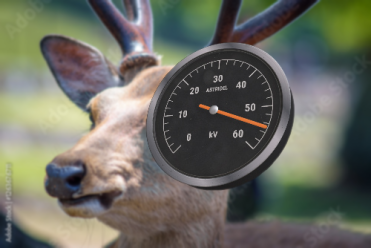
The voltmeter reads 55 kV
